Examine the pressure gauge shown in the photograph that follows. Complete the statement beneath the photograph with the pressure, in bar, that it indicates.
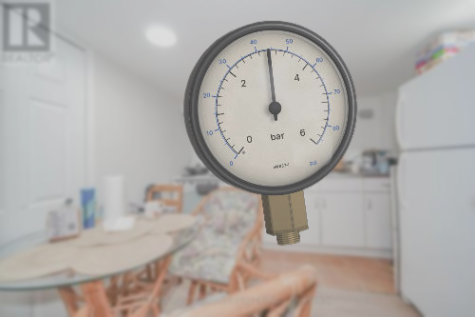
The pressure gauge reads 3 bar
